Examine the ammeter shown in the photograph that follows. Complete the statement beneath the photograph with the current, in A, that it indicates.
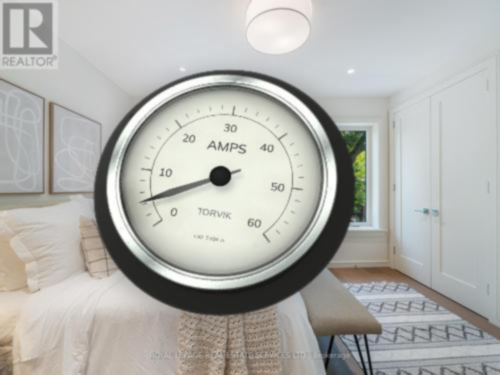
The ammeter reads 4 A
